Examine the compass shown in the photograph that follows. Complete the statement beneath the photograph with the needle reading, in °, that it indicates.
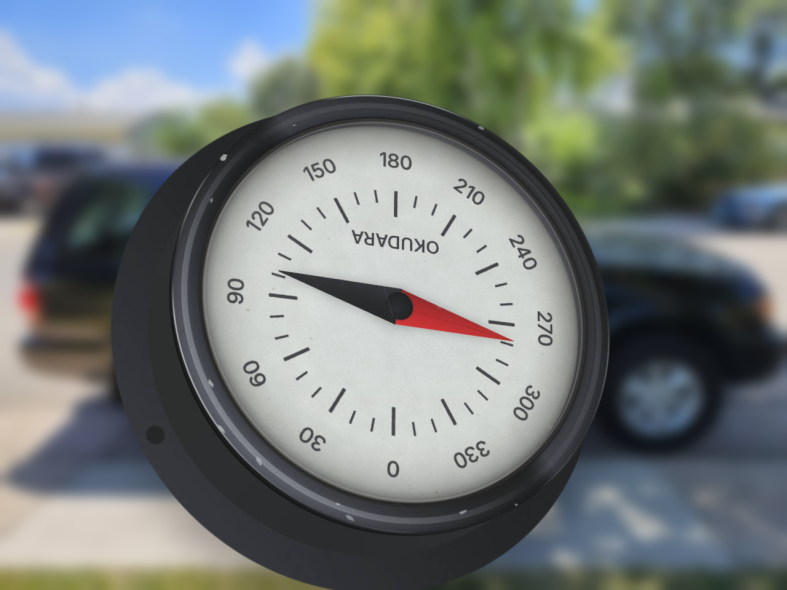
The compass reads 280 °
